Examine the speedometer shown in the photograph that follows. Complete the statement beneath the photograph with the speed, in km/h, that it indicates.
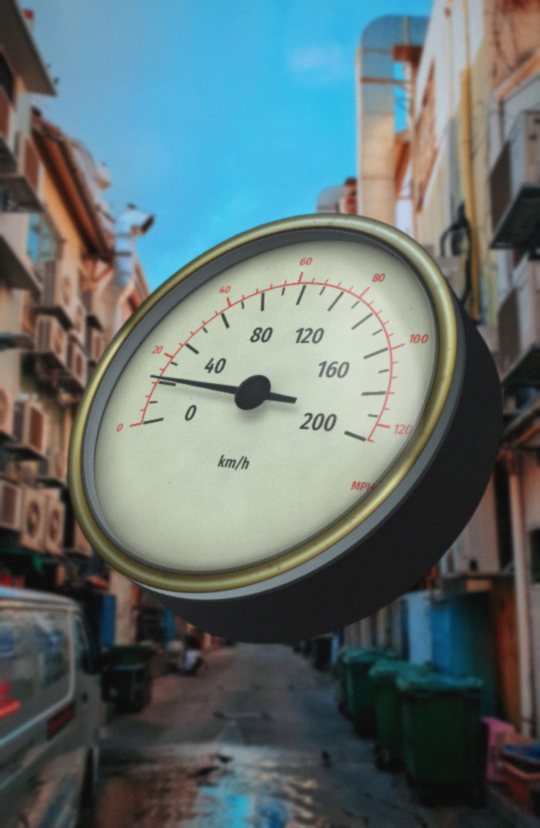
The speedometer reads 20 km/h
